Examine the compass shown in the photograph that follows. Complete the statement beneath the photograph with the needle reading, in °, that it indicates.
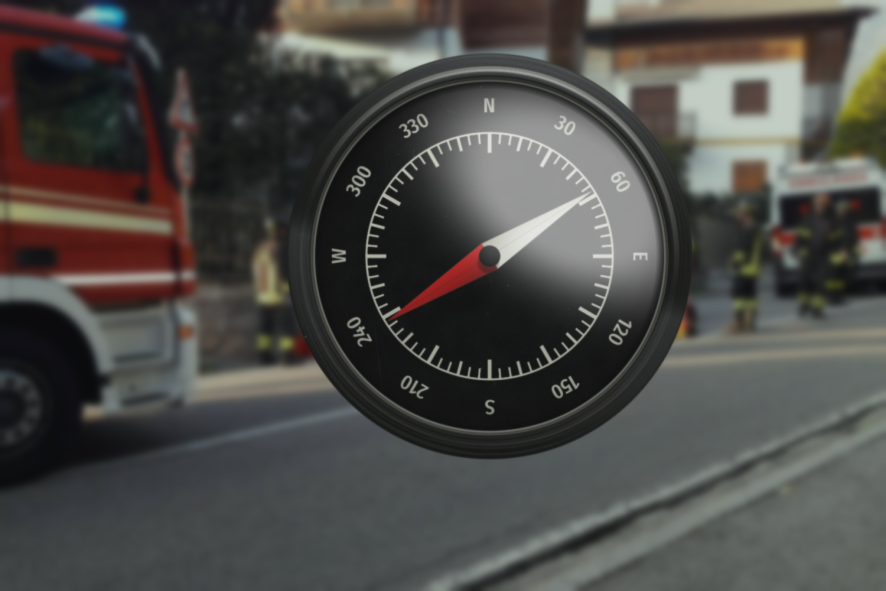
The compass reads 237.5 °
